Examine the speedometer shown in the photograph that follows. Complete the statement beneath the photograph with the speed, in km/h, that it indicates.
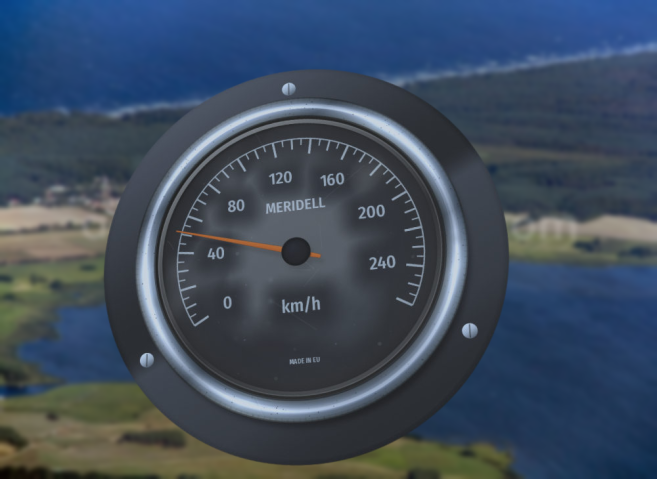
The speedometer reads 50 km/h
